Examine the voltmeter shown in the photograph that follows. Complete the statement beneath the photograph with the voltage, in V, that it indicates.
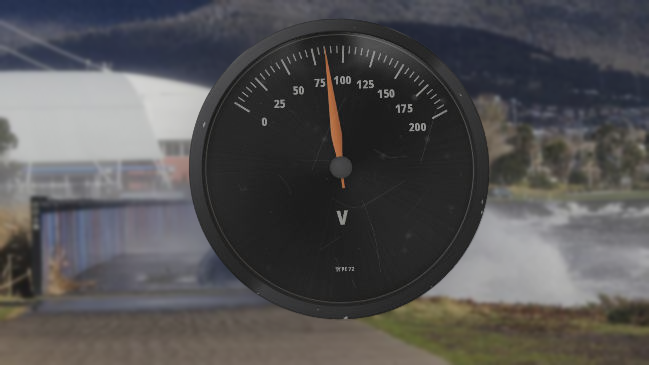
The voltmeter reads 85 V
